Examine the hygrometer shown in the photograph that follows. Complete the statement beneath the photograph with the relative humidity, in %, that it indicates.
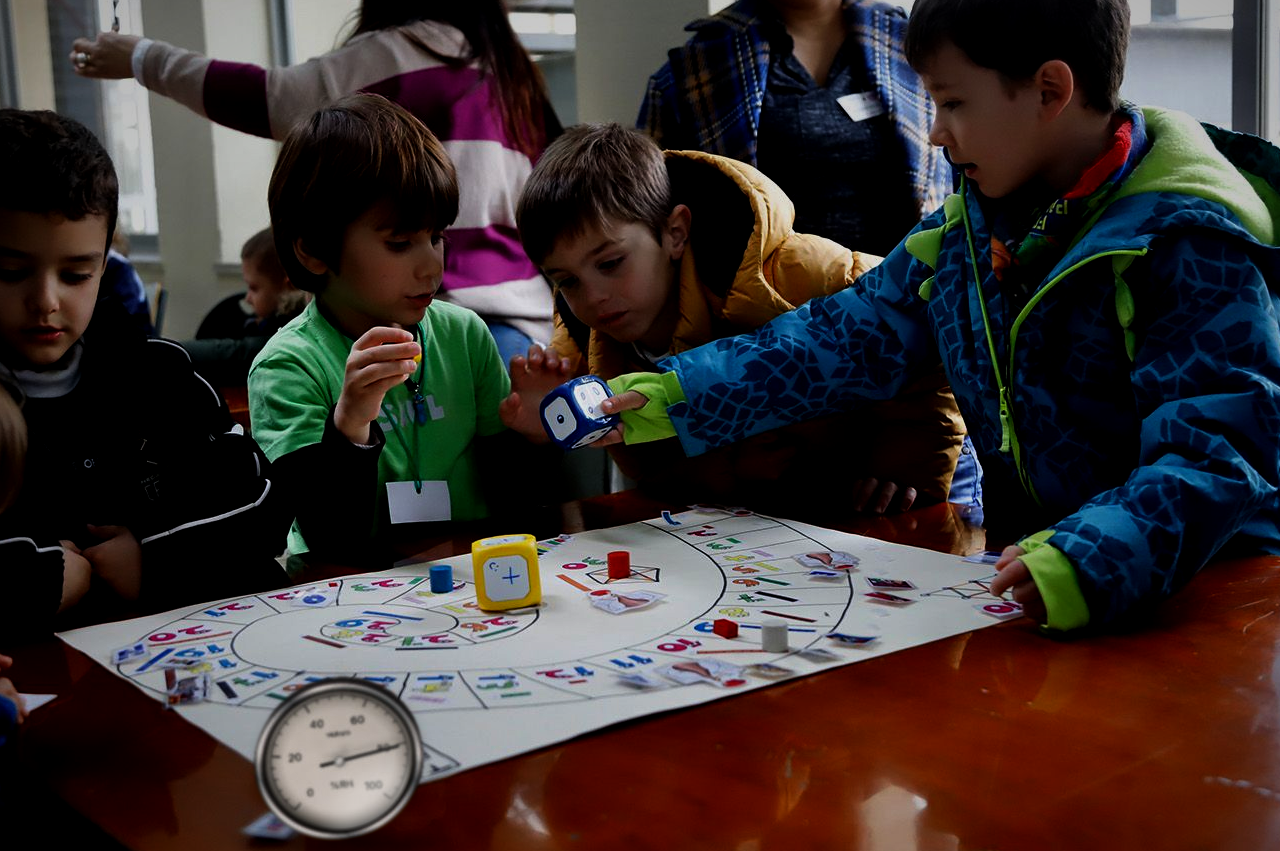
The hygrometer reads 80 %
